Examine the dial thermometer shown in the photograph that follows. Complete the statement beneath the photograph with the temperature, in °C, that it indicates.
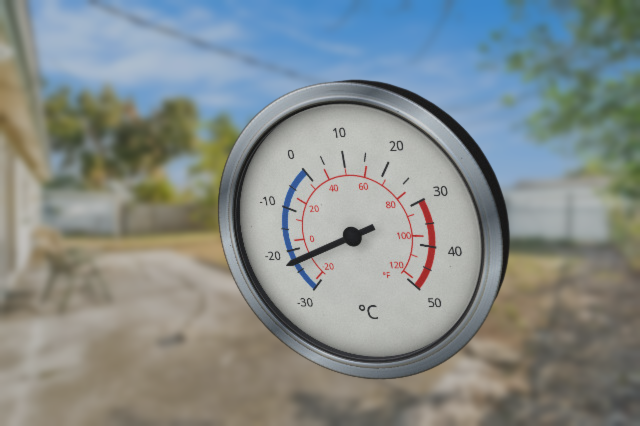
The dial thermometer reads -22.5 °C
